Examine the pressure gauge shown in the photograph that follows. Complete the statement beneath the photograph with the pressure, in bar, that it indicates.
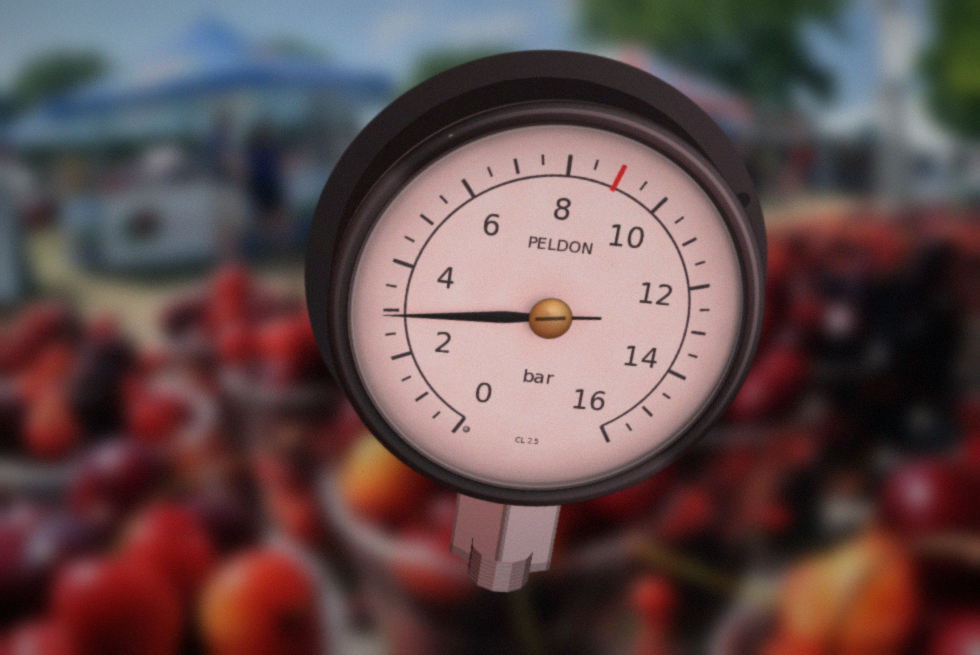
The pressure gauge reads 3 bar
